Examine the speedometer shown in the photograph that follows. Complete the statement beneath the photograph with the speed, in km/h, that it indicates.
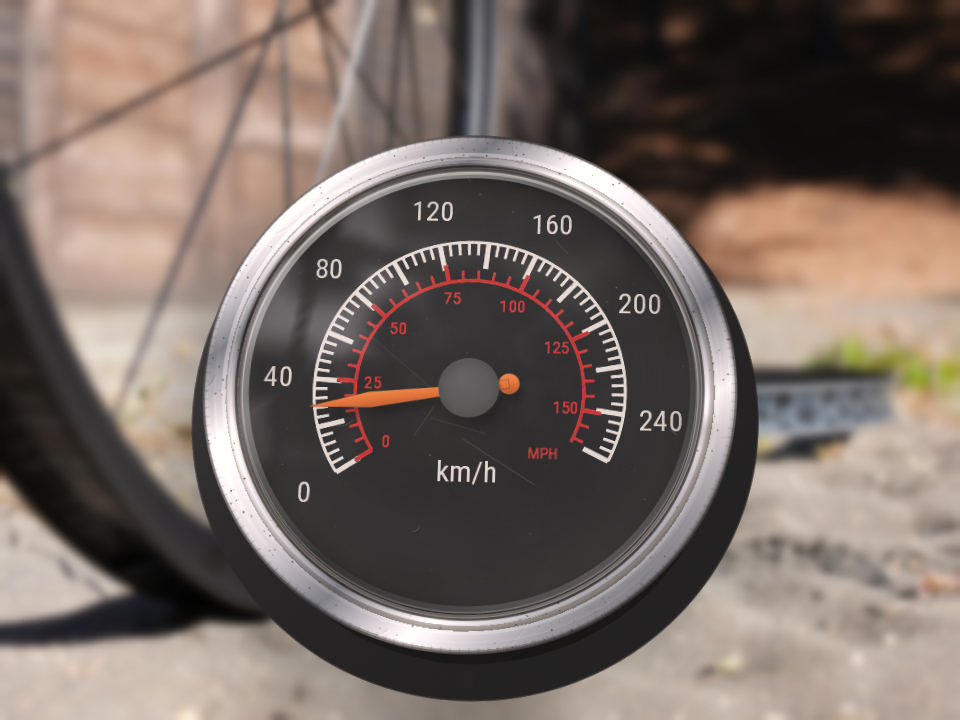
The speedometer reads 28 km/h
